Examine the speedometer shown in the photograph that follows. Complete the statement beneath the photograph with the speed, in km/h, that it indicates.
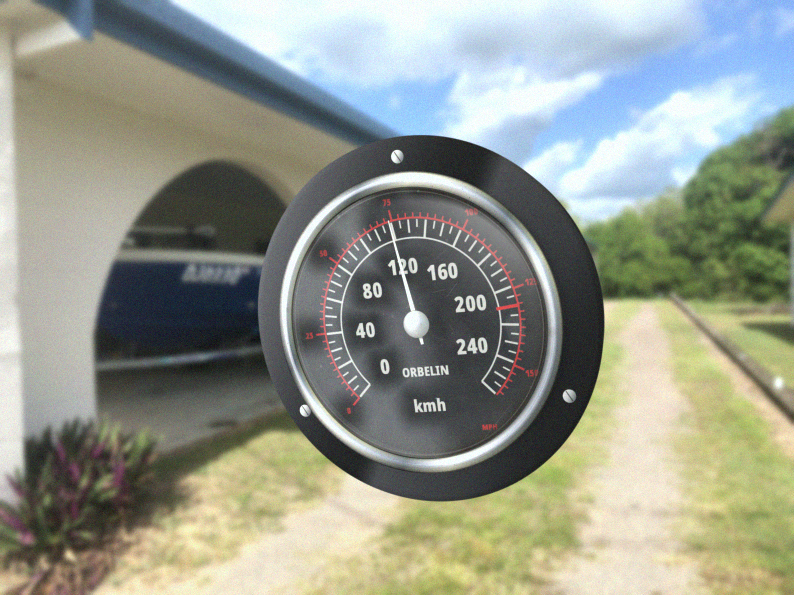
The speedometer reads 120 km/h
